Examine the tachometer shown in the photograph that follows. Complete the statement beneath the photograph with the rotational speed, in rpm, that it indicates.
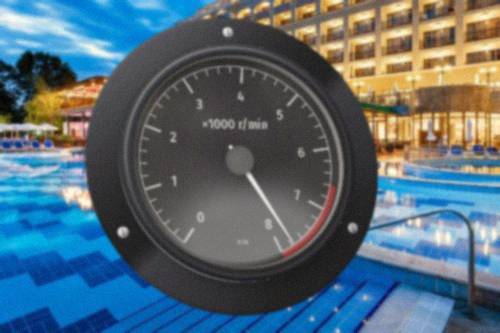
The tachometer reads 7800 rpm
